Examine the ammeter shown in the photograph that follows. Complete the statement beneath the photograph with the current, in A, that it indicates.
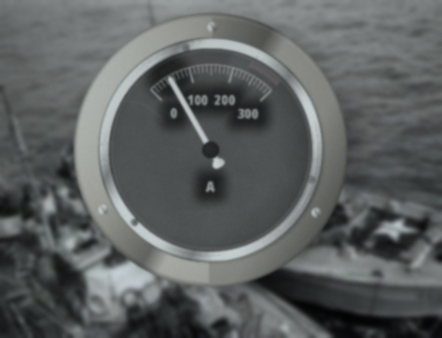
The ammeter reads 50 A
